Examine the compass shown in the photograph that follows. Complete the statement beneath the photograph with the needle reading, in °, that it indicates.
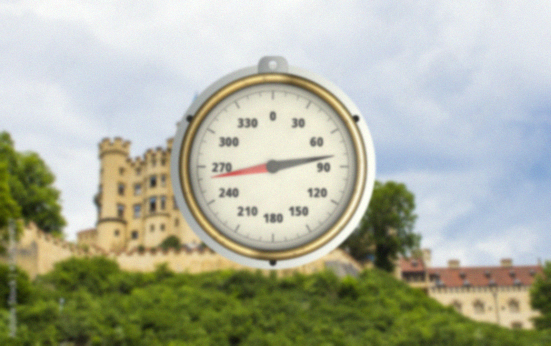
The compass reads 260 °
